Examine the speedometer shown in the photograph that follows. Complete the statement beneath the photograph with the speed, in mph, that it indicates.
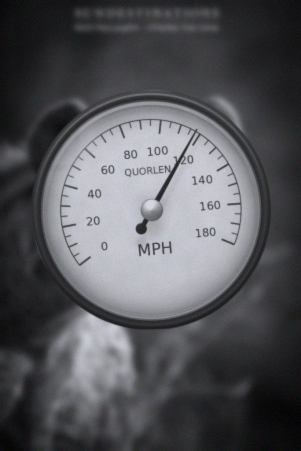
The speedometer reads 117.5 mph
